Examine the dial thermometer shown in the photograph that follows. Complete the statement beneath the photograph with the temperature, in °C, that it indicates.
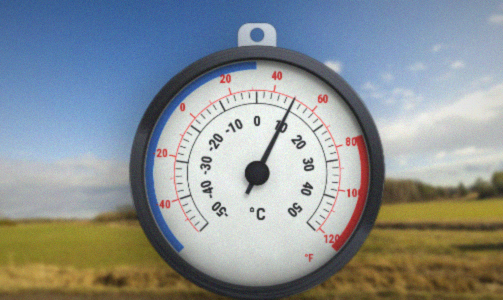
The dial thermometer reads 10 °C
